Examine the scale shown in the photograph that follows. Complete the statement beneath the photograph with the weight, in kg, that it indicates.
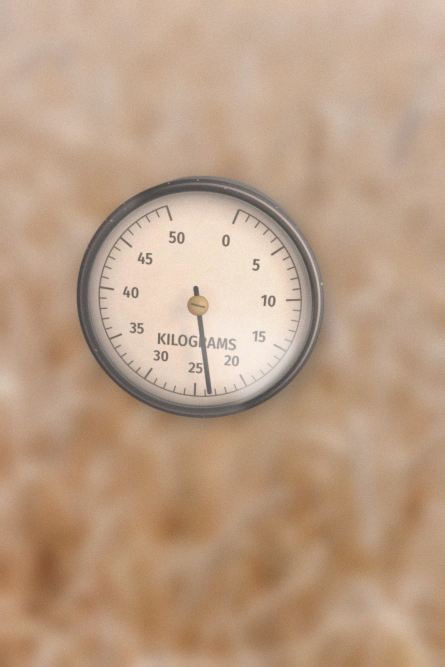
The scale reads 23.5 kg
